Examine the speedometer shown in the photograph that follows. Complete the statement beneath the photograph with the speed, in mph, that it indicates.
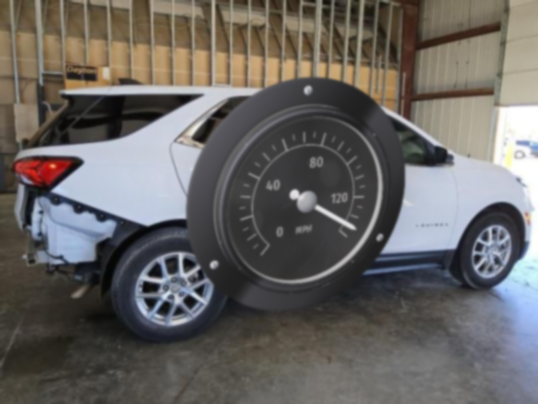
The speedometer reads 135 mph
